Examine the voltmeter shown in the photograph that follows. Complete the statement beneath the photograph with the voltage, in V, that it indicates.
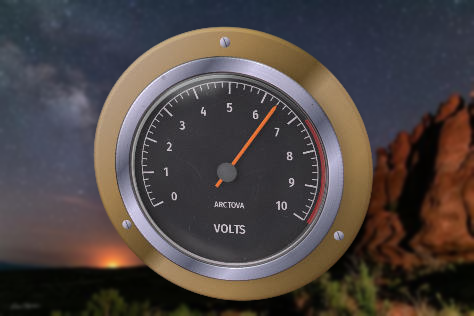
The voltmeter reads 6.4 V
